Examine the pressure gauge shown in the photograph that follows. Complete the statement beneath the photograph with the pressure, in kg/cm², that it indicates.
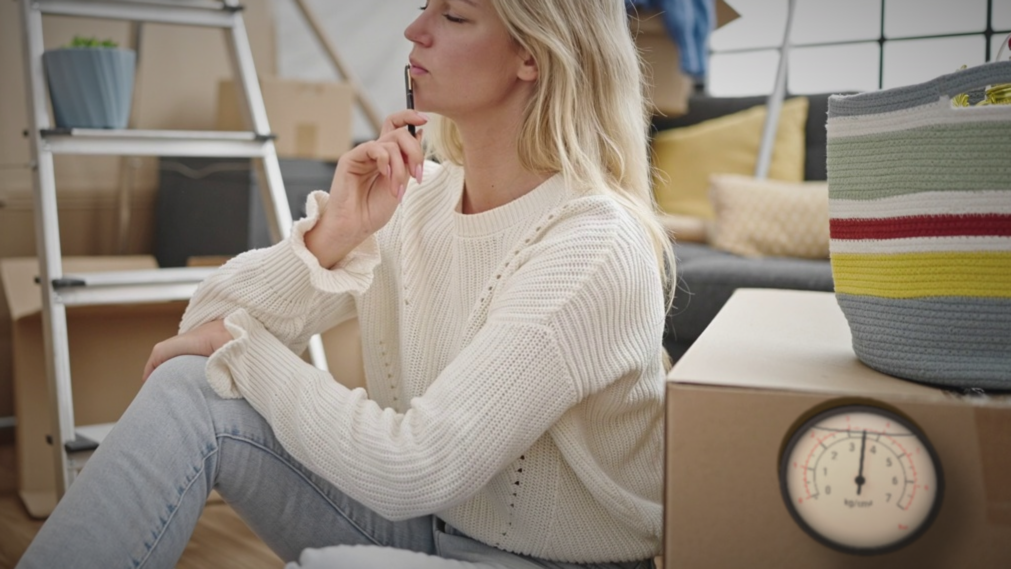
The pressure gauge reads 3.5 kg/cm²
